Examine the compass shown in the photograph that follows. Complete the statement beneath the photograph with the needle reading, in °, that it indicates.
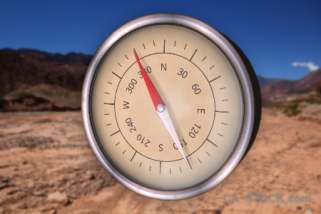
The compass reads 330 °
